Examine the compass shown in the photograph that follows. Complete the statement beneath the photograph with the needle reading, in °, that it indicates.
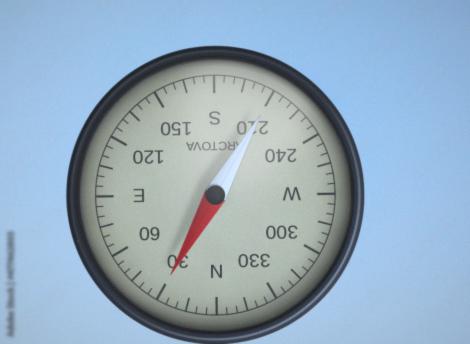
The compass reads 30 °
